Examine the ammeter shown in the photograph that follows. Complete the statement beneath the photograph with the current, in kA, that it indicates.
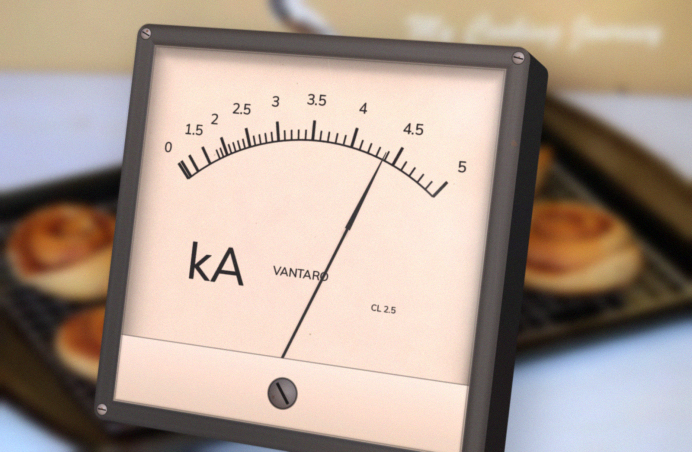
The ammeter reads 4.4 kA
